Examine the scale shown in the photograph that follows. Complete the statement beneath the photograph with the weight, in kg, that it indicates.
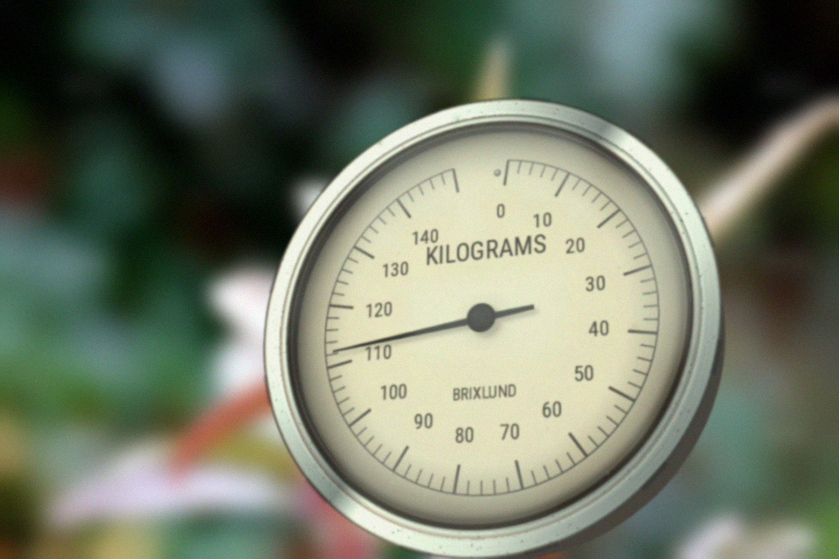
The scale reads 112 kg
